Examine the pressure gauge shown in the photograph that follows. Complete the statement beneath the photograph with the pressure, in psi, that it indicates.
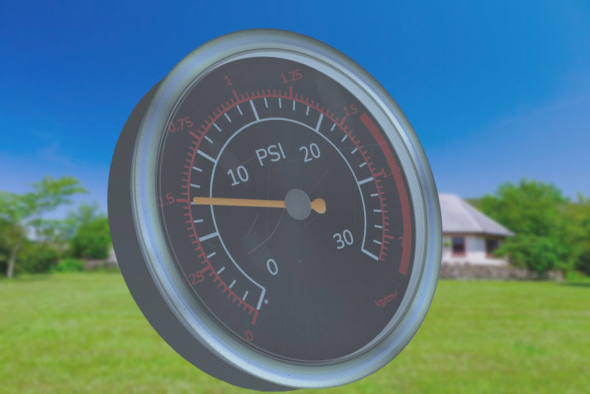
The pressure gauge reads 7 psi
